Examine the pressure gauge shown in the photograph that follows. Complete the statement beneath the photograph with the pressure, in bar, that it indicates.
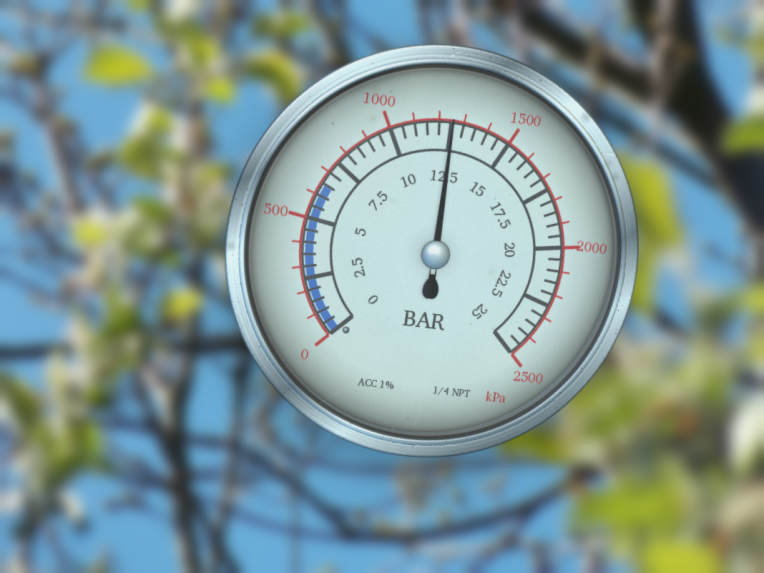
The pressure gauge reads 12.5 bar
